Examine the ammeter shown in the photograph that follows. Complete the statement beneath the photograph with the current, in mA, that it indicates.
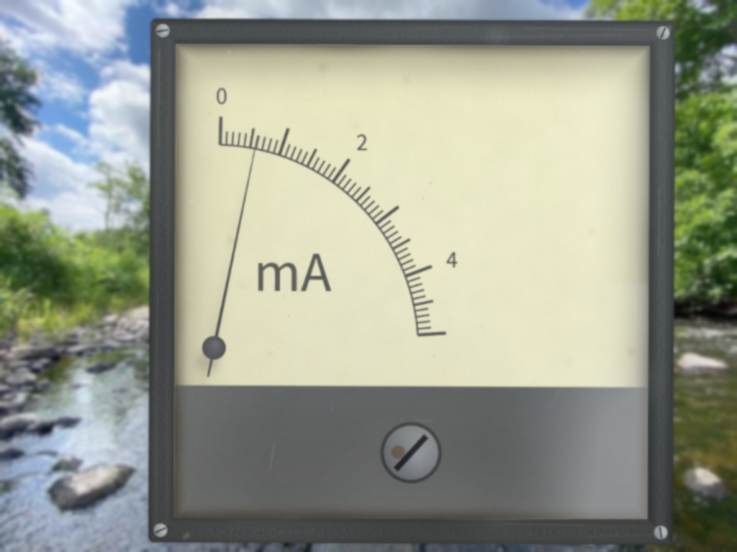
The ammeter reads 0.6 mA
